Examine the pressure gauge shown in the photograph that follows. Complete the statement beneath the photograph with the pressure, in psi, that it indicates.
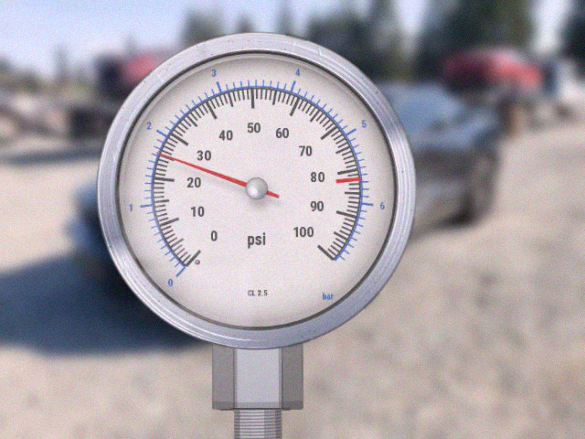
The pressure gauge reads 25 psi
